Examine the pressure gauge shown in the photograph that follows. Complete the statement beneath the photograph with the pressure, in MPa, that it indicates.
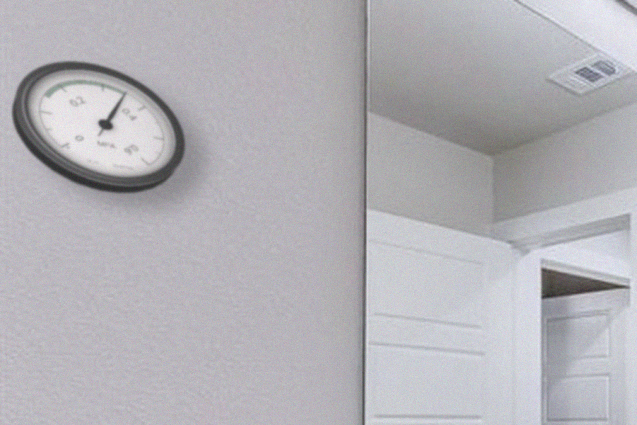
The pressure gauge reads 0.35 MPa
